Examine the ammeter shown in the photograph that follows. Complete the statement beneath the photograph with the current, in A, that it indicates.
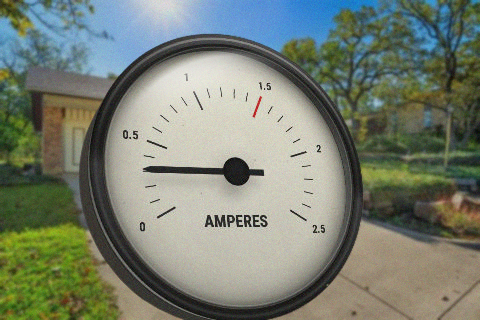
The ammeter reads 0.3 A
